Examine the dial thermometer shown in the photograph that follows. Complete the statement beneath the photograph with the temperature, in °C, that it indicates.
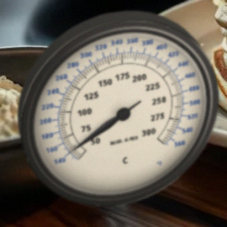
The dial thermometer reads 62.5 °C
